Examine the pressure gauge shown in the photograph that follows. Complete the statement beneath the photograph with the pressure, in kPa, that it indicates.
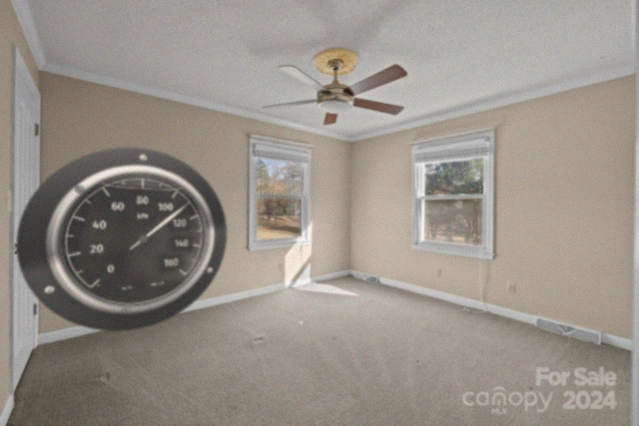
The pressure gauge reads 110 kPa
